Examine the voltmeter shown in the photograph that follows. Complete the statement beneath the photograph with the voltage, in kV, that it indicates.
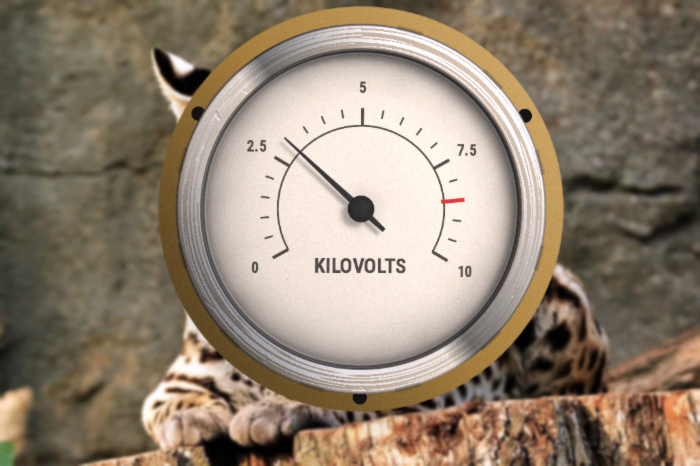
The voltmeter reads 3 kV
